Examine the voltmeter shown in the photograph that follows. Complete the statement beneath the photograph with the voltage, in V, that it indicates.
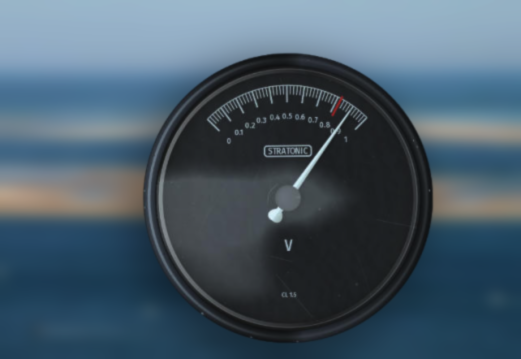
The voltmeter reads 0.9 V
